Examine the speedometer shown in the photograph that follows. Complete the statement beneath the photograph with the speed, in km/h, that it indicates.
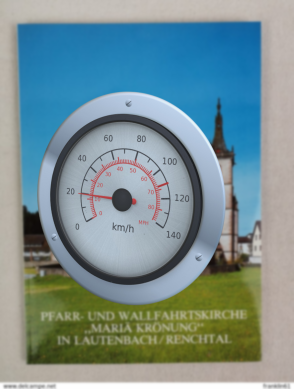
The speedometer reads 20 km/h
